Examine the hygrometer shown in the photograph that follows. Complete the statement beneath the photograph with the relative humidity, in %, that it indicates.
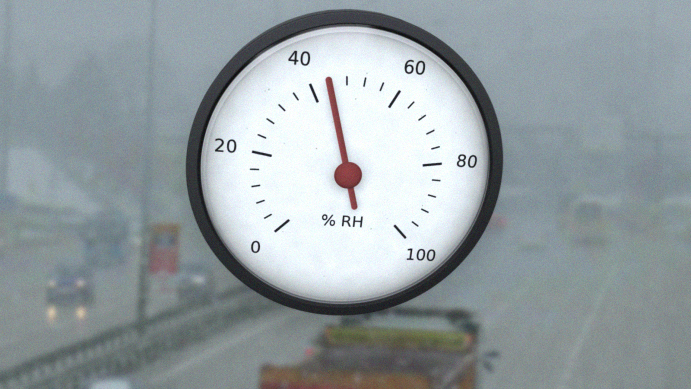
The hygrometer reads 44 %
